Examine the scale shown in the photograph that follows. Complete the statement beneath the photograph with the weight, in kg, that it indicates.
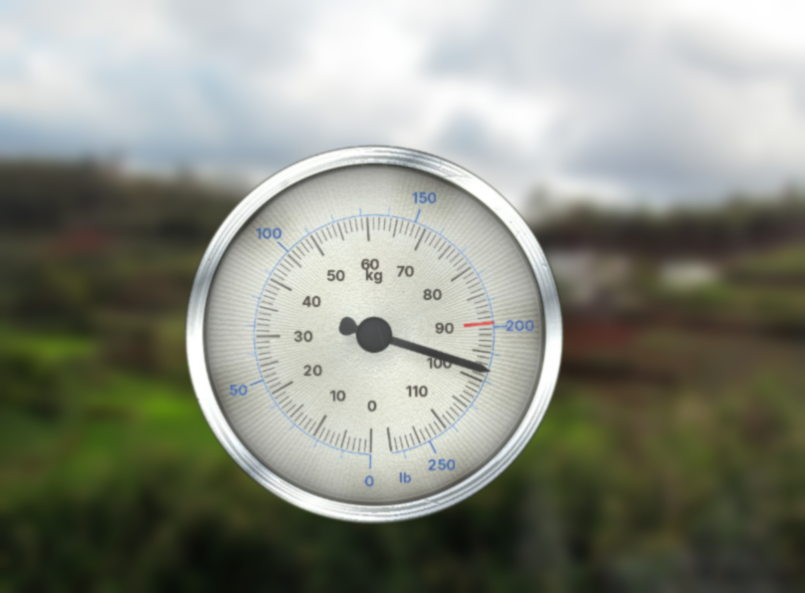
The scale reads 98 kg
